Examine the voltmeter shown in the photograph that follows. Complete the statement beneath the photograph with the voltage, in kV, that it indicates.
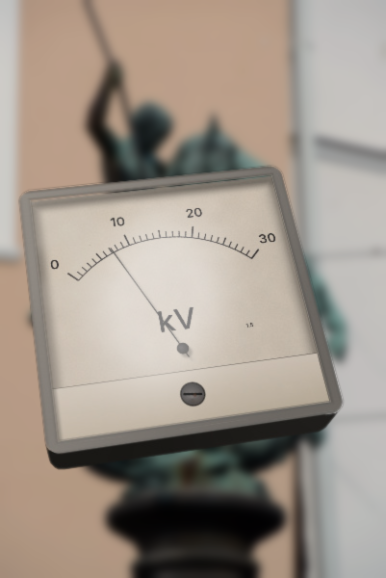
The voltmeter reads 7 kV
